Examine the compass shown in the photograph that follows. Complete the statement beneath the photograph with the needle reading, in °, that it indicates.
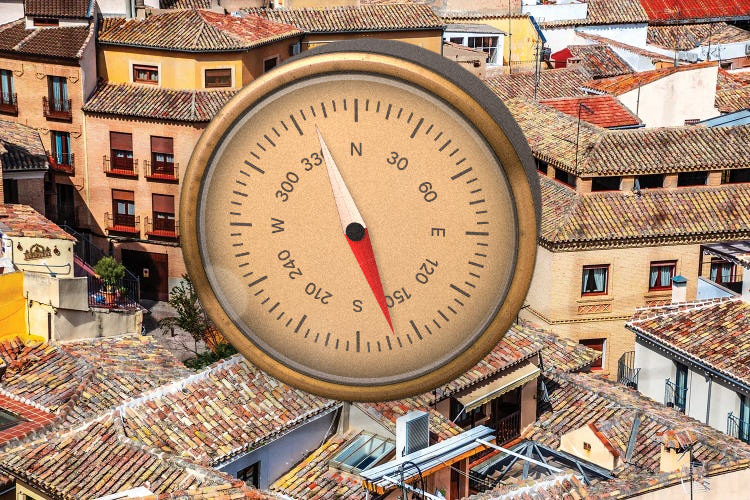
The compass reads 160 °
